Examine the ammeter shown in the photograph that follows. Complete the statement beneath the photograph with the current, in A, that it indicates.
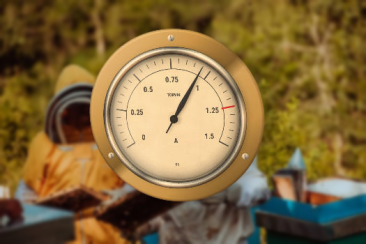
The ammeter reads 0.95 A
